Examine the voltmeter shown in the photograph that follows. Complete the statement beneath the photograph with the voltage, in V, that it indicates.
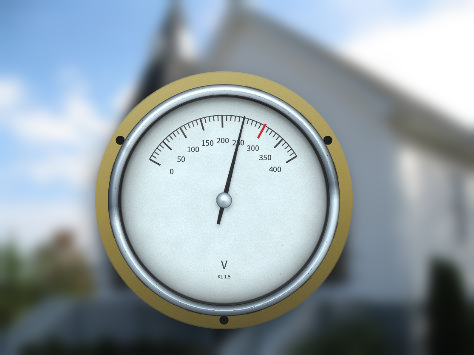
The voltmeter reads 250 V
